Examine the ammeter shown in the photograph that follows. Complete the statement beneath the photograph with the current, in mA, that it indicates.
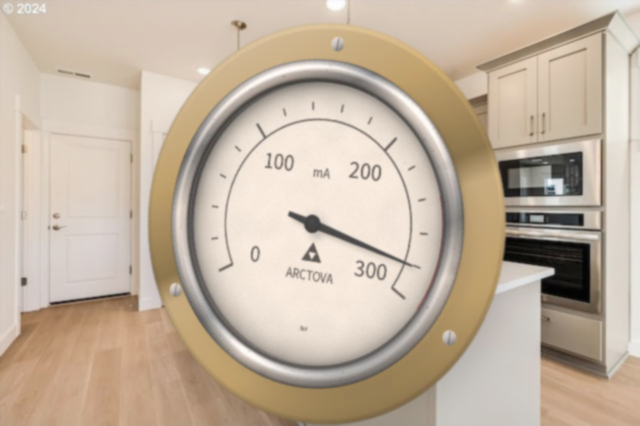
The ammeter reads 280 mA
